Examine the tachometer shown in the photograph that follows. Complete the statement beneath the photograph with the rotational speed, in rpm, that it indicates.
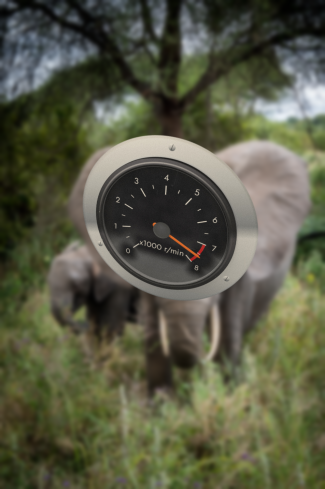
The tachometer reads 7500 rpm
